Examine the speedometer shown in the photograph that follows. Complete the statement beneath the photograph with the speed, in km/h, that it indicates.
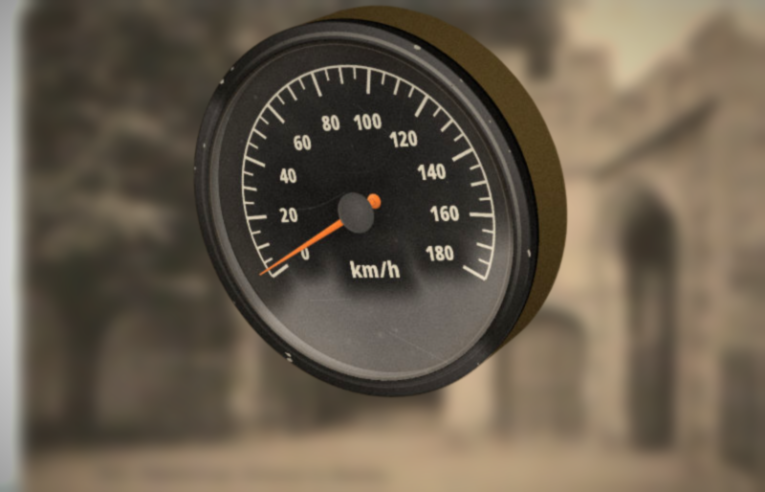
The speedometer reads 2.5 km/h
